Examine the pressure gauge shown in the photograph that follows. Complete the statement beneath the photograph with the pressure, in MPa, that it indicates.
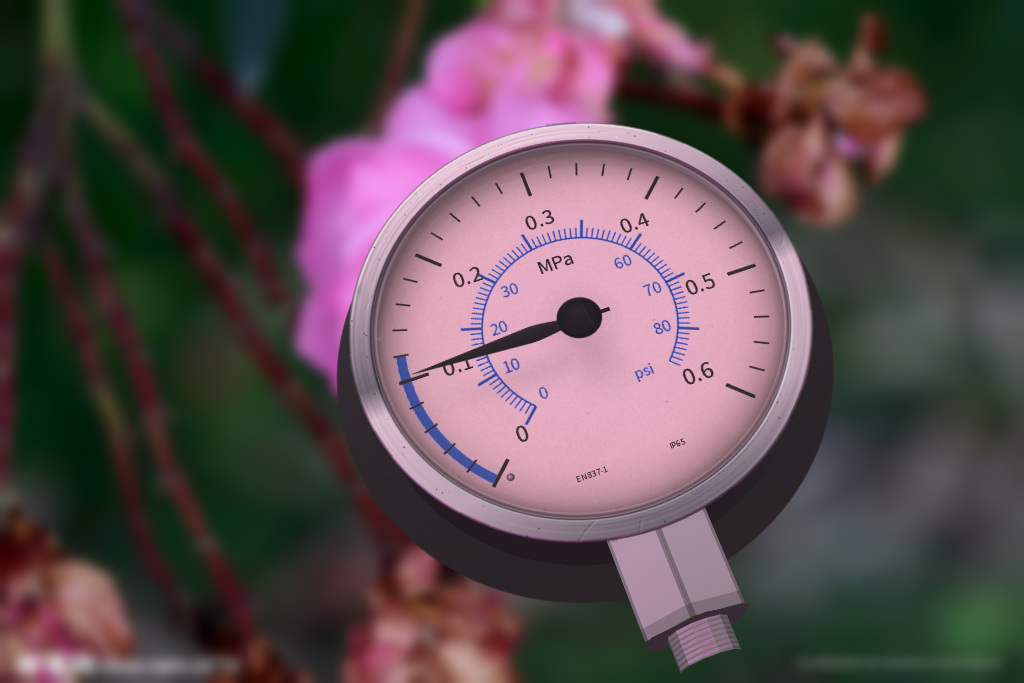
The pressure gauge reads 0.1 MPa
